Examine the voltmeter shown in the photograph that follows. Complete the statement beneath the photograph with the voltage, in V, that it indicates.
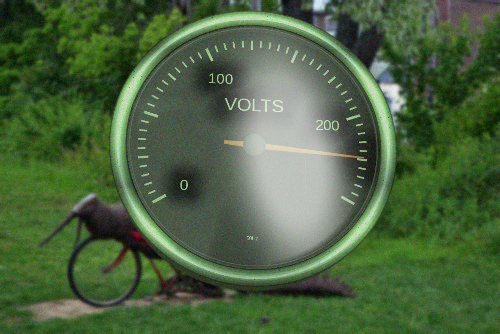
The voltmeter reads 225 V
